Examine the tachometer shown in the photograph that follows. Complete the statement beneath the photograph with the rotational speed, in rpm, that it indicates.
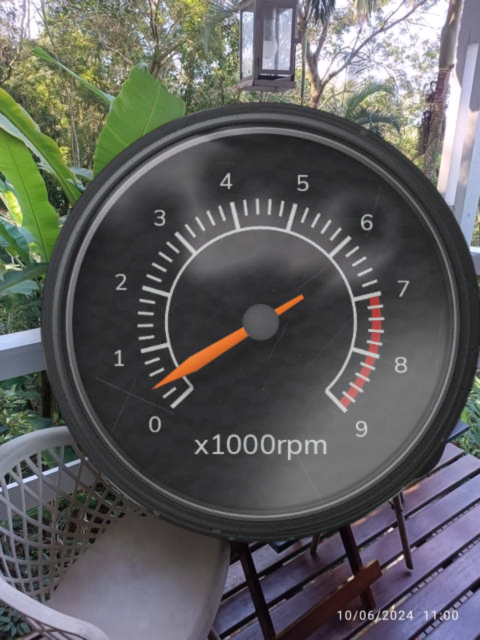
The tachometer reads 400 rpm
